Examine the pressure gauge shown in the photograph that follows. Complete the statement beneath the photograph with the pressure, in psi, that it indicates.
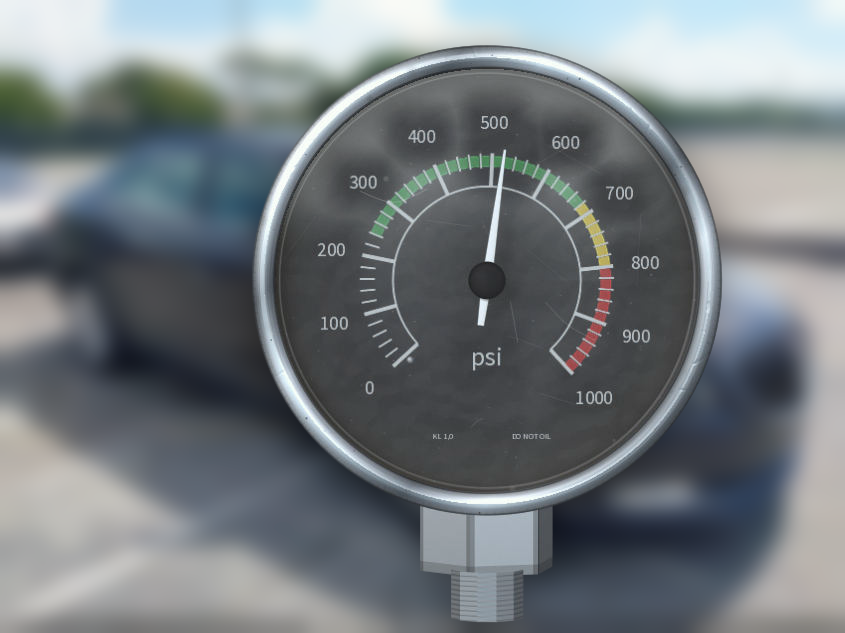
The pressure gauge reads 520 psi
